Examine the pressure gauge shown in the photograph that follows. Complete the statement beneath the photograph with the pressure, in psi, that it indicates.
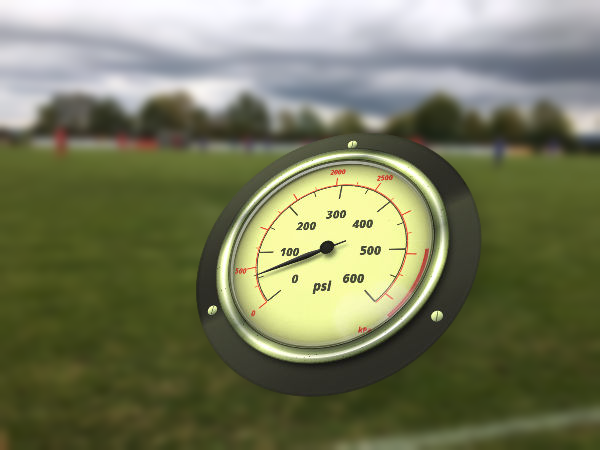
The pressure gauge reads 50 psi
